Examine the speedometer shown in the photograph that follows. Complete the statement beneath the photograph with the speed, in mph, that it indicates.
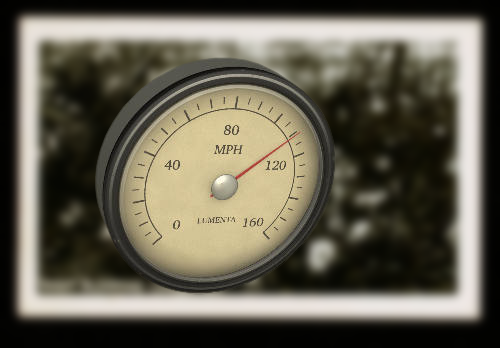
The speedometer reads 110 mph
